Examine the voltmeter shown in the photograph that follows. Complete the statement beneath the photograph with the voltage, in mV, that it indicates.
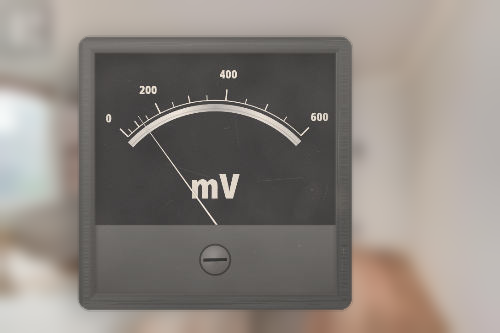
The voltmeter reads 125 mV
